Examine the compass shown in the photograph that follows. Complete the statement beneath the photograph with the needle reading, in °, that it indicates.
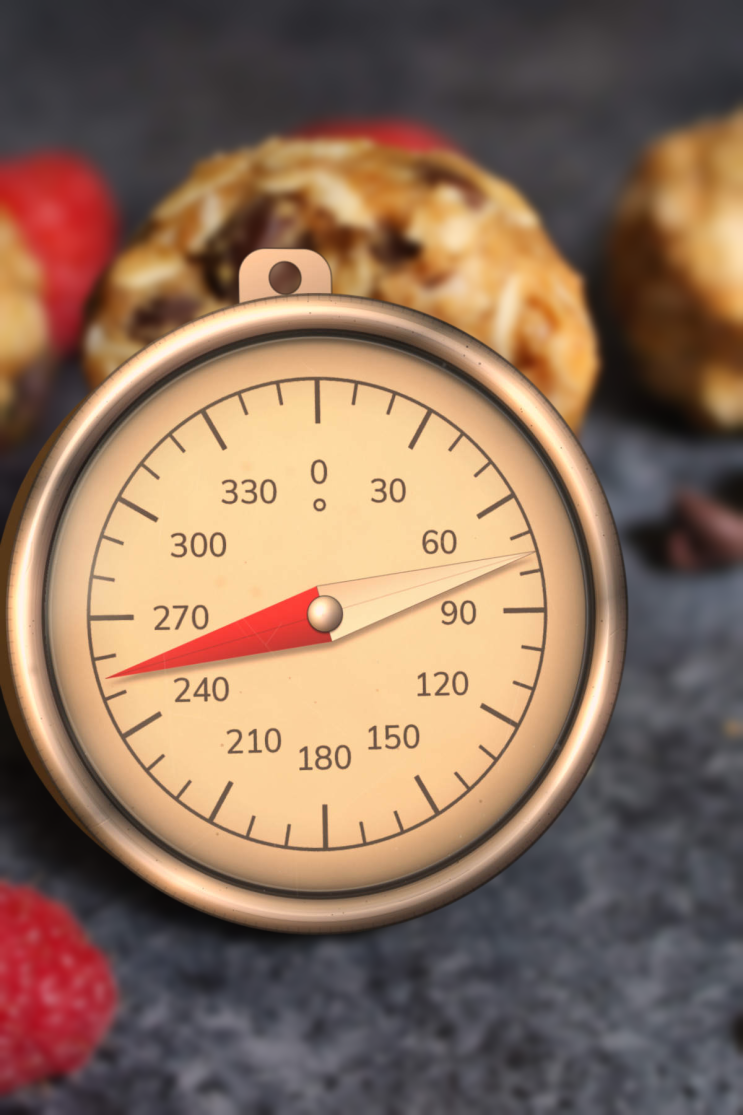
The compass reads 255 °
